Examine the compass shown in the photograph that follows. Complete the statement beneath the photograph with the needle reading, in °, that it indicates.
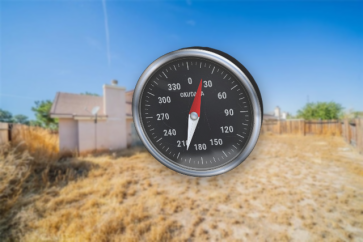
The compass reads 20 °
